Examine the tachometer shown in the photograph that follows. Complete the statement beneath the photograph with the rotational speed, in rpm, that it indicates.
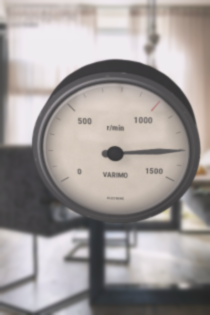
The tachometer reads 1300 rpm
